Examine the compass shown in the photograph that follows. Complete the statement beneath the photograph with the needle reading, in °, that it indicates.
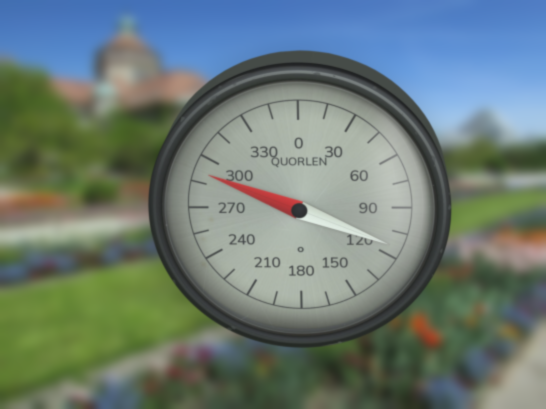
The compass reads 292.5 °
